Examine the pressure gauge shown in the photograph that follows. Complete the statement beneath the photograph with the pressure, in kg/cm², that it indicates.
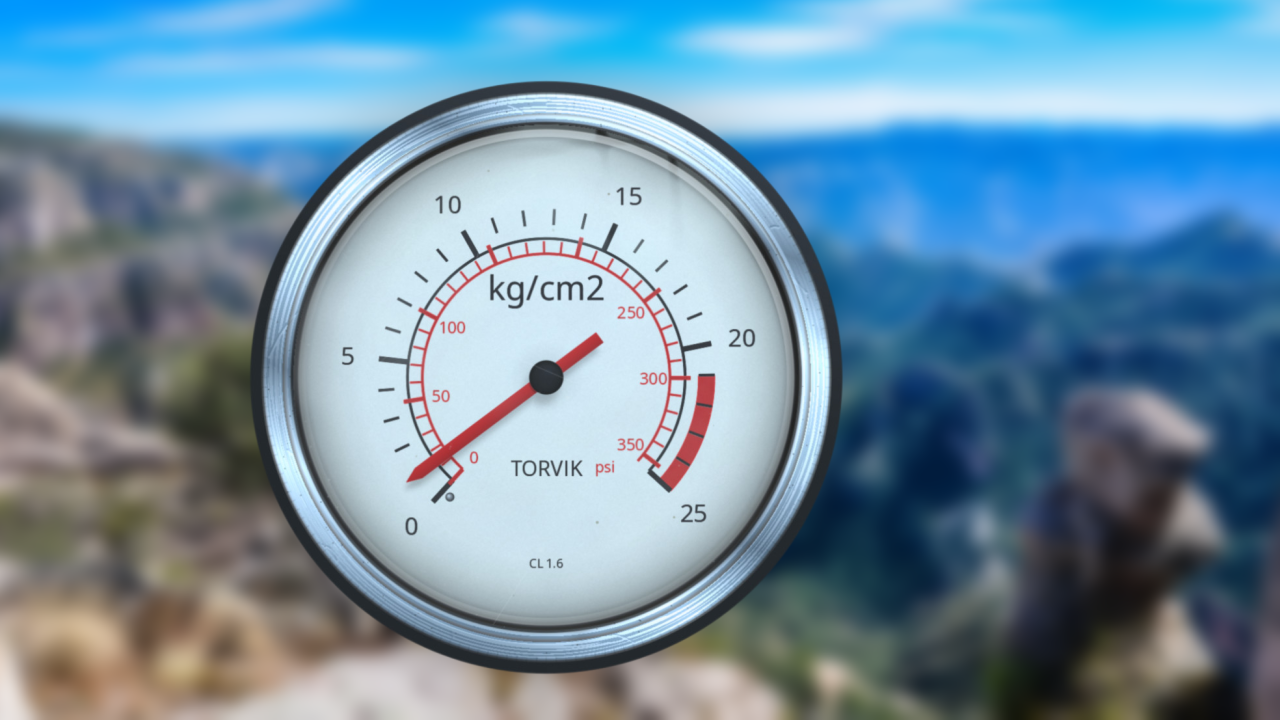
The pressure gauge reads 1 kg/cm²
